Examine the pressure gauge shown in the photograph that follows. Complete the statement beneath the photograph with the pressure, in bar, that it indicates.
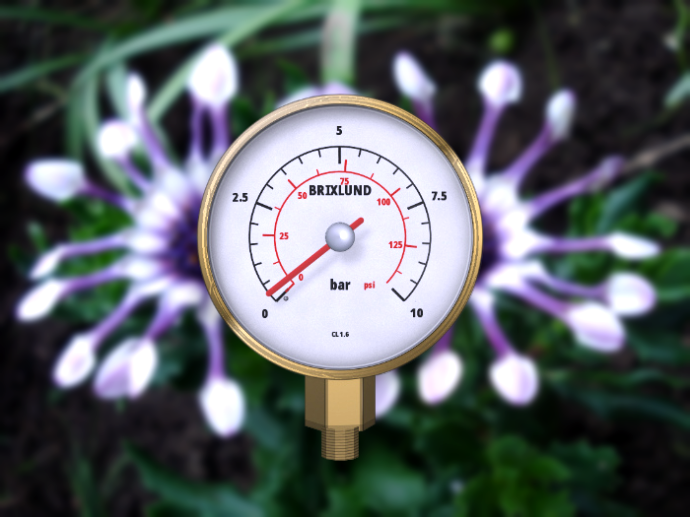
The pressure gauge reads 0.25 bar
